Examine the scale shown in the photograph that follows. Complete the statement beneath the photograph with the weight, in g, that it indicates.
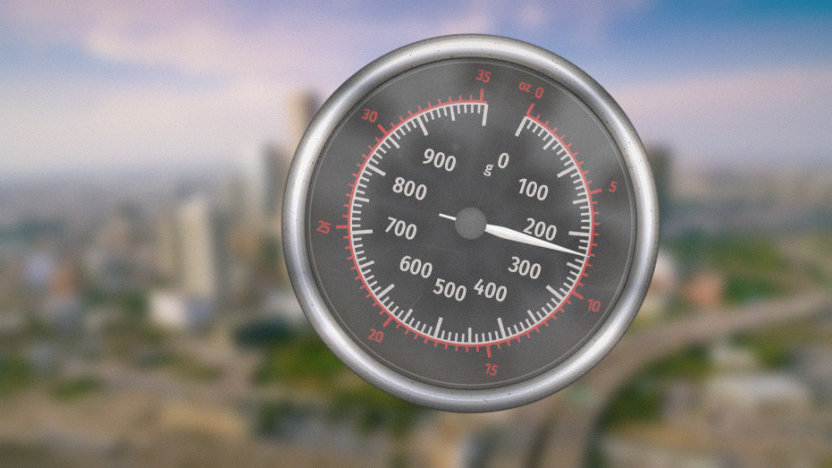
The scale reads 230 g
